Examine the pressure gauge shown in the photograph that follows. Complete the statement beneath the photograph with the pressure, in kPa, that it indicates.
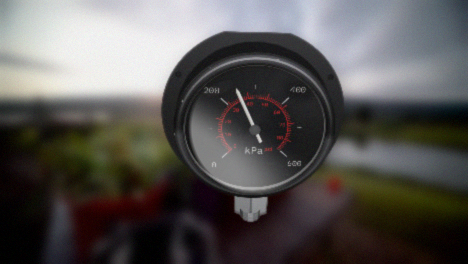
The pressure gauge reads 250 kPa
